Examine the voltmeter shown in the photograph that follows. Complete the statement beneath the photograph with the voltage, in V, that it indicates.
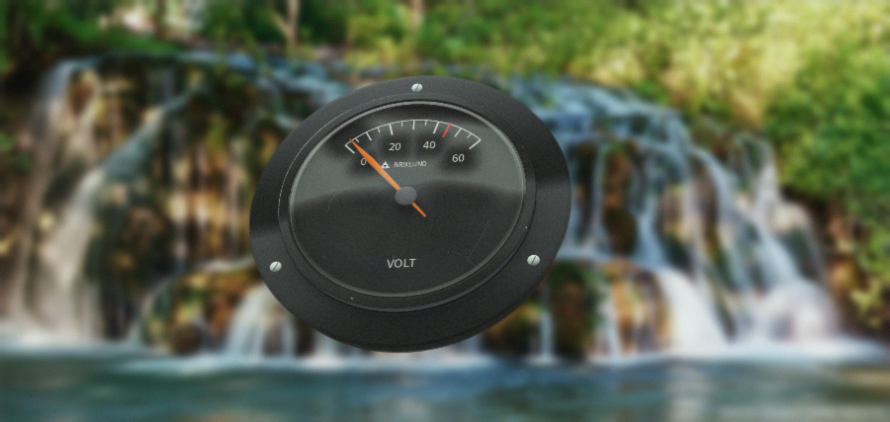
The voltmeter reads 2.5 V
